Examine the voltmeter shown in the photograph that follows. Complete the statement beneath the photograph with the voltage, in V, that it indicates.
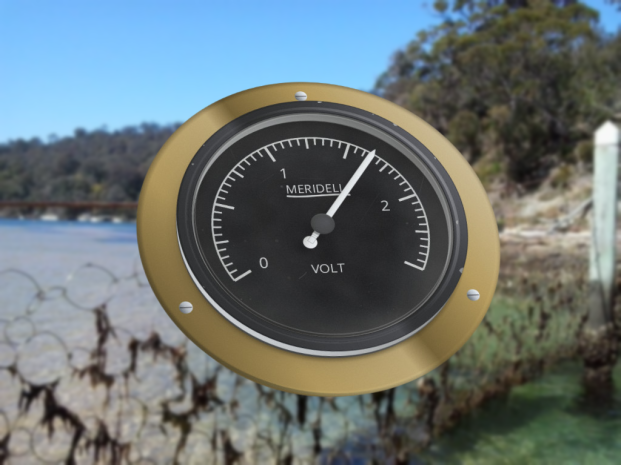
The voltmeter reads 1.65 V
